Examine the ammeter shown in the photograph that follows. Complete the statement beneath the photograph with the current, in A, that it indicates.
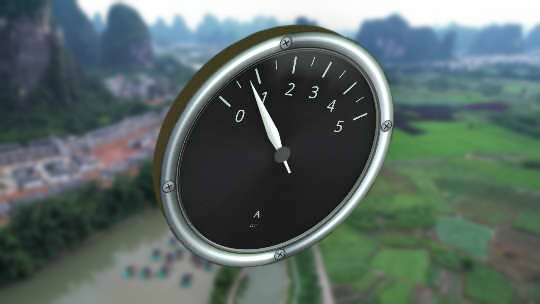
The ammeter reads 0.75 A
